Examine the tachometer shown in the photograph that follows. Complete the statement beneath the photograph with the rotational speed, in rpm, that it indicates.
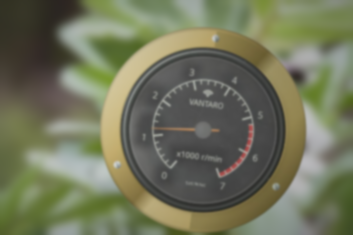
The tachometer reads 1200 rpm
